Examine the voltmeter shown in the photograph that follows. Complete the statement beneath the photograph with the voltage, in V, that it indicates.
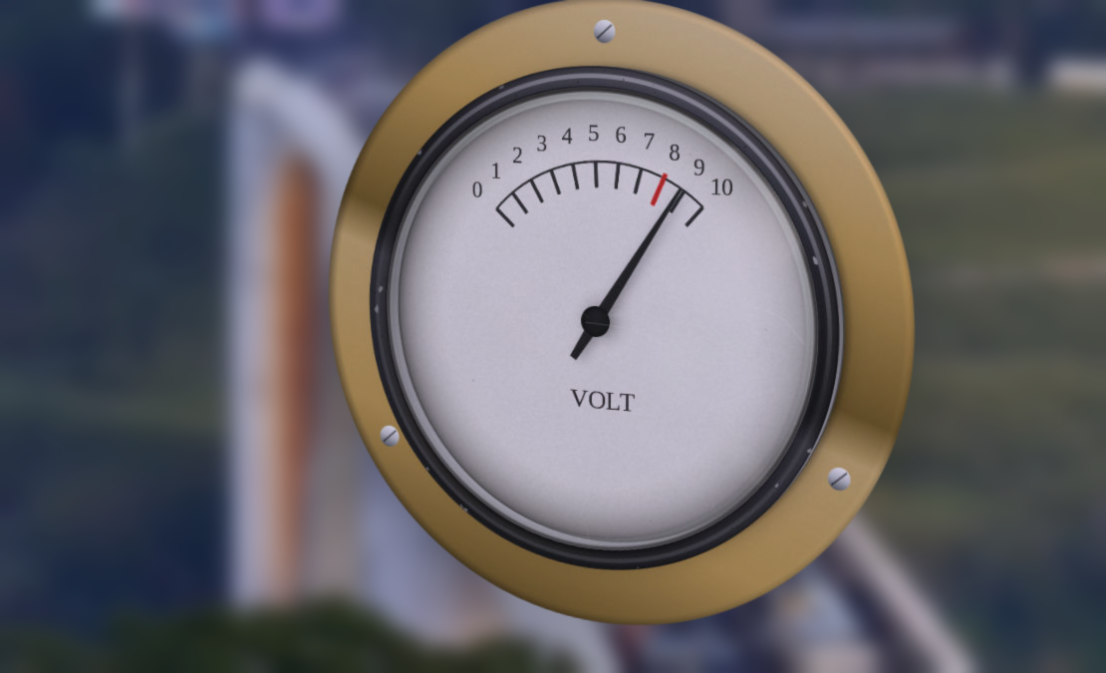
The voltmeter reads 9 V
